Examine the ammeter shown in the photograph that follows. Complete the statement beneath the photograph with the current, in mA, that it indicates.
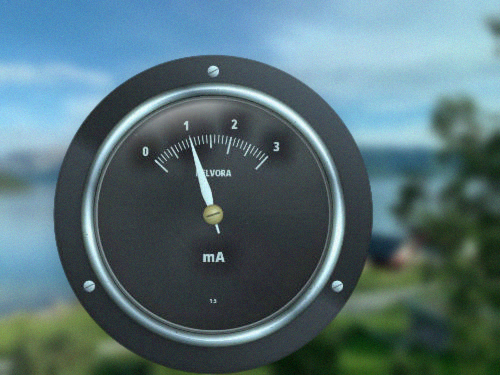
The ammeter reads 1 mA
